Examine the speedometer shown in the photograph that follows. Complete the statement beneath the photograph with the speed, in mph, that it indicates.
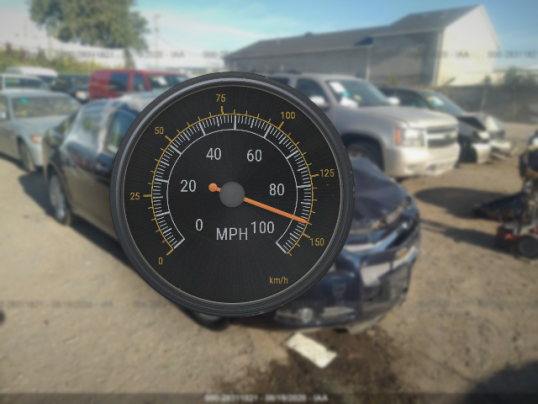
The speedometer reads 90 mph
